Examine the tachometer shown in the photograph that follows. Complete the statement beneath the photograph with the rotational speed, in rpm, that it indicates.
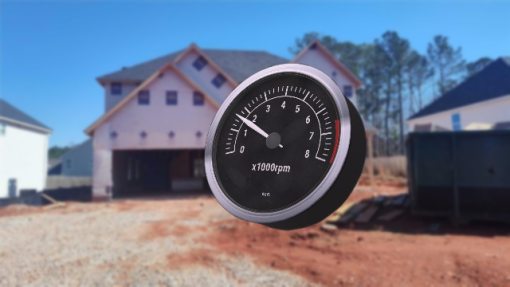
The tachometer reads 1600 rpm
